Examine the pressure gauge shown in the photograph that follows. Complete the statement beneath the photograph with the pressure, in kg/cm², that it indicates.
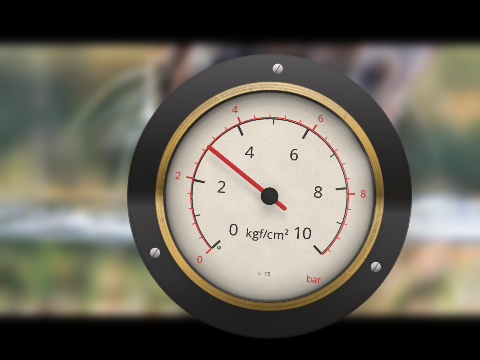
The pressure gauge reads 3 kg/cm²
